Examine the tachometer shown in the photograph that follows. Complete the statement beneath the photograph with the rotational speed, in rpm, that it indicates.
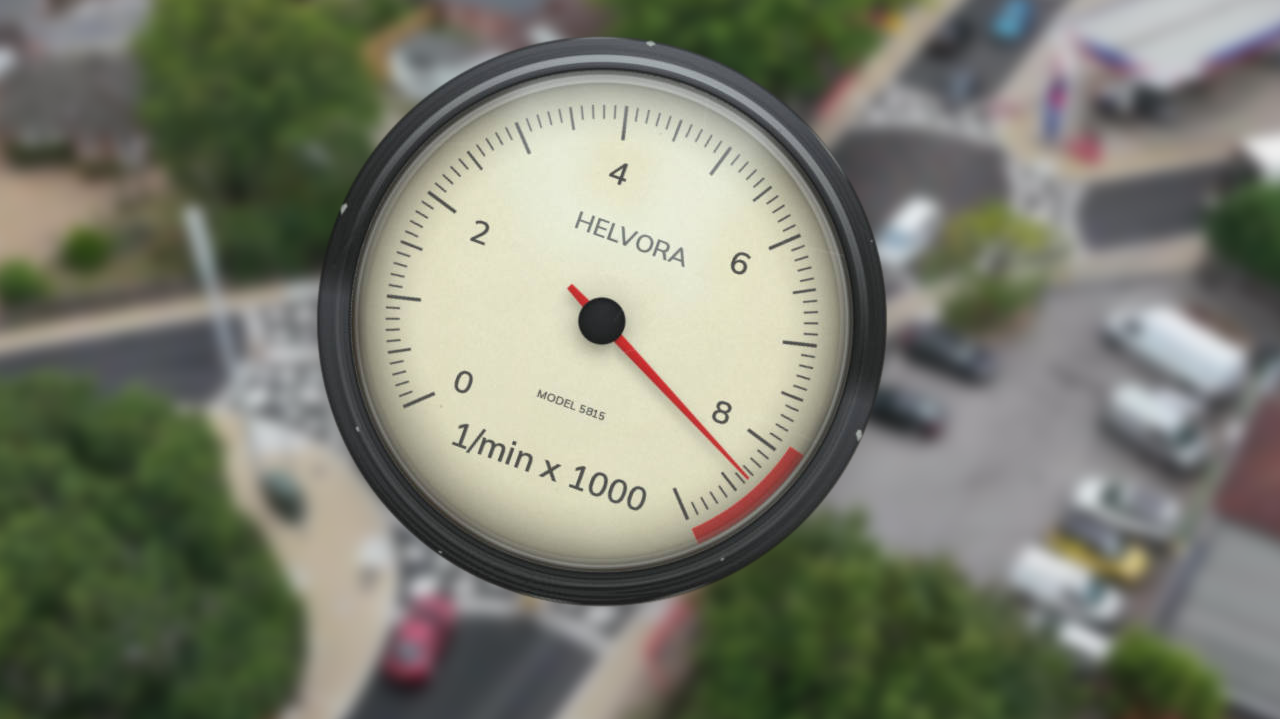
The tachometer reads 8350 rpm
